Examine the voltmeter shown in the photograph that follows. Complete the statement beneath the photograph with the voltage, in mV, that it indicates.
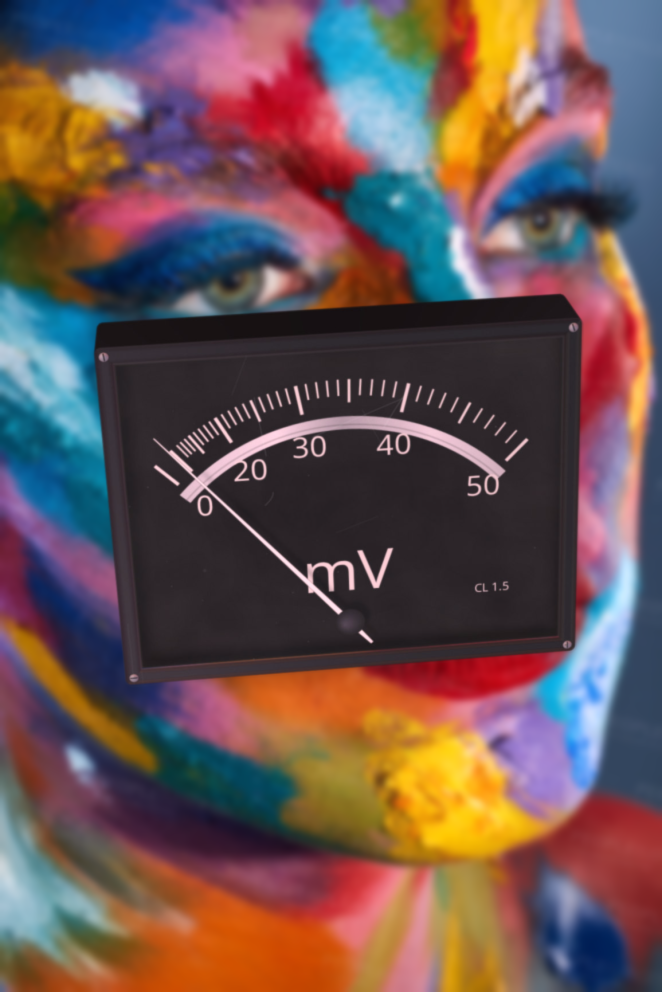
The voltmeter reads 10 mV
